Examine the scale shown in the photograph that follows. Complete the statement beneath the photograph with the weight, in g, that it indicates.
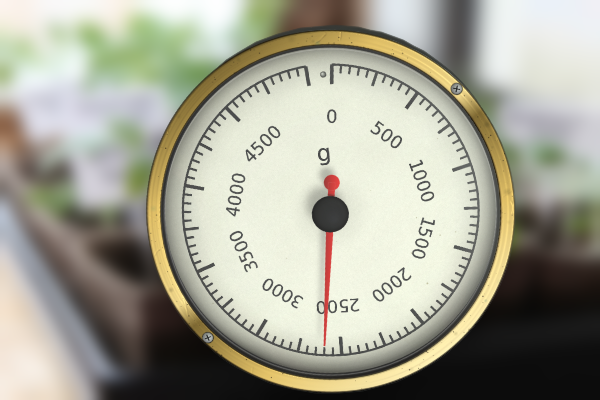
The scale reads 2600 g
